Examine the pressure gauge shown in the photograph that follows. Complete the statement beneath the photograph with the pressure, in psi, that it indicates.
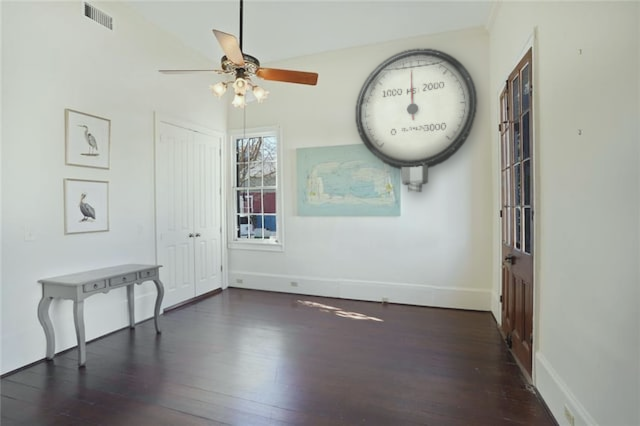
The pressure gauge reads 1500 psi
